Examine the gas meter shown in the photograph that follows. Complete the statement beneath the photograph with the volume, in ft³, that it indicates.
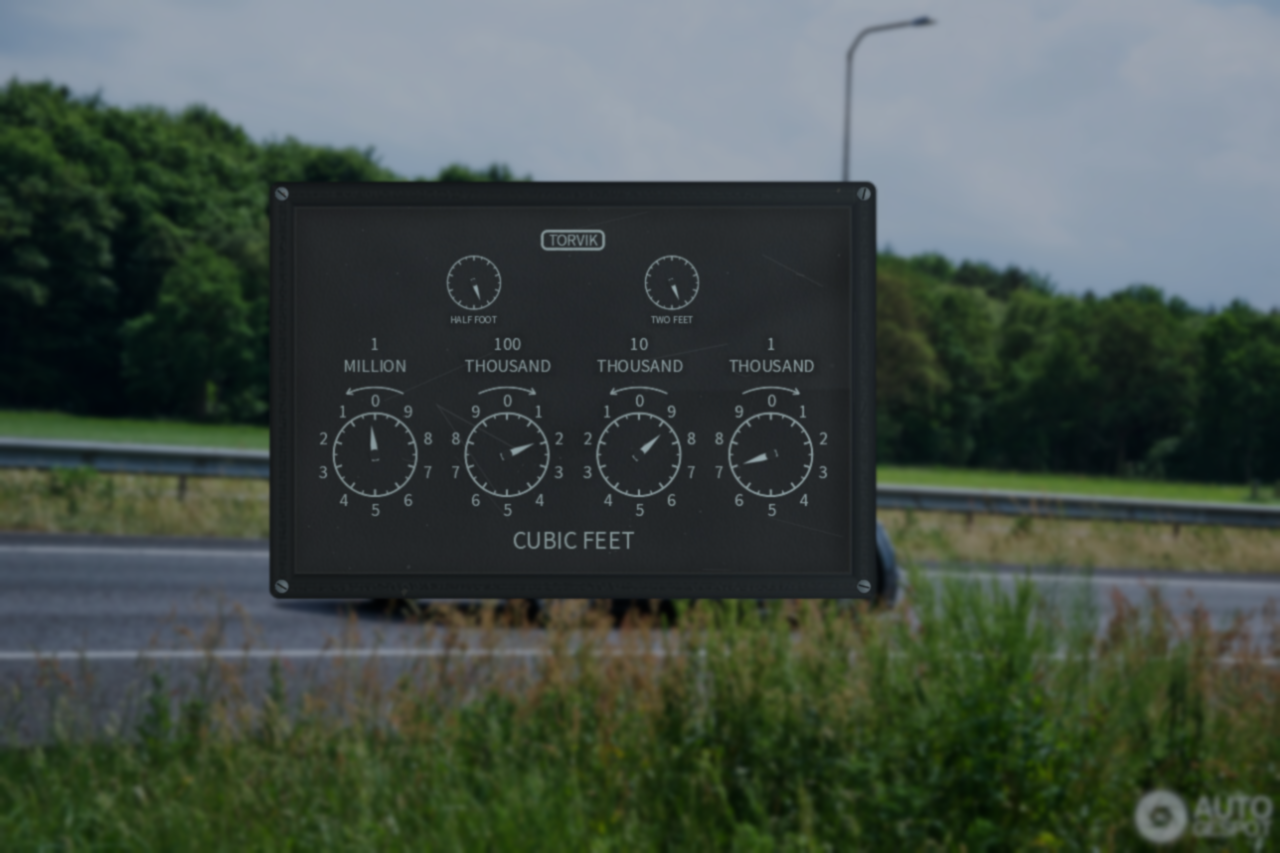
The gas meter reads 18700 ft³
